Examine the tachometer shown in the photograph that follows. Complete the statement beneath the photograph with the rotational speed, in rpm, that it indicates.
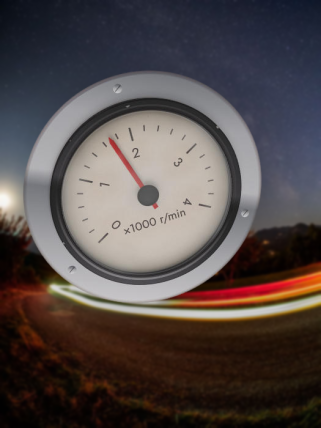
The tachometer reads 1700 rpm
